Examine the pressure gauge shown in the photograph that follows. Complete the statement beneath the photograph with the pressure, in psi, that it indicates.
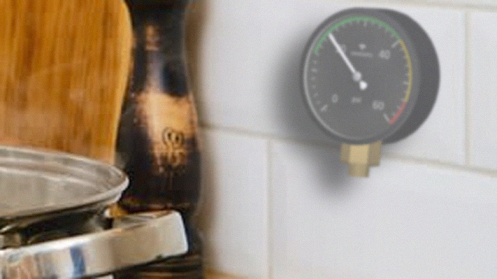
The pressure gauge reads 20 psi
